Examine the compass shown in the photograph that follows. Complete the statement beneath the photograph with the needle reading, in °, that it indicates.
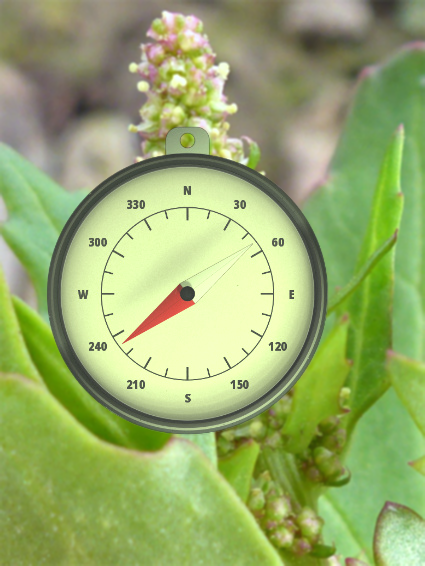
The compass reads 232.5 °
